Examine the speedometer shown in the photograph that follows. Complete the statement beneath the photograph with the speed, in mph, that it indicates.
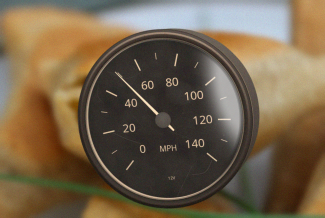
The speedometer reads 50 mph
